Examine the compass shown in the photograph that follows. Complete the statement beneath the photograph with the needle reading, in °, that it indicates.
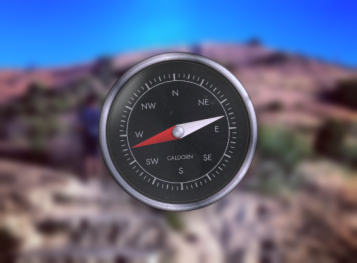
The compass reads 255 °
